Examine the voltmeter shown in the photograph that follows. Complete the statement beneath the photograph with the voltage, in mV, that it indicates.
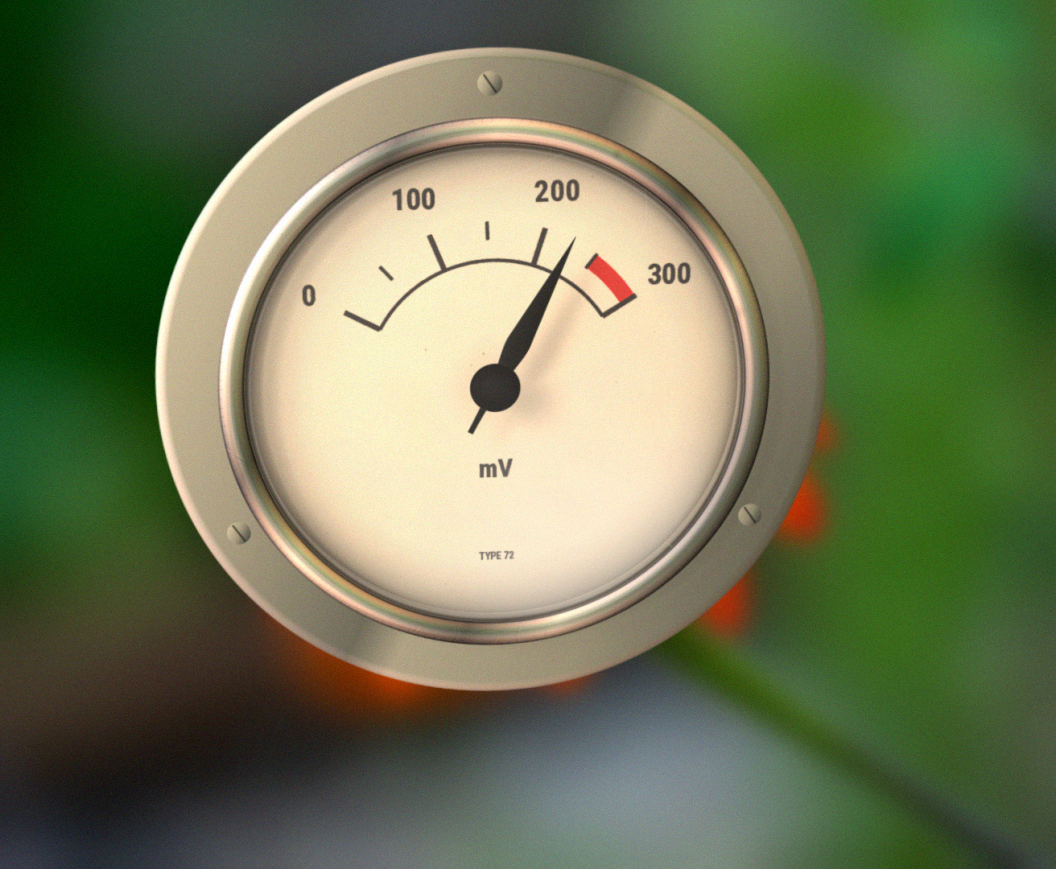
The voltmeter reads 225 mV
